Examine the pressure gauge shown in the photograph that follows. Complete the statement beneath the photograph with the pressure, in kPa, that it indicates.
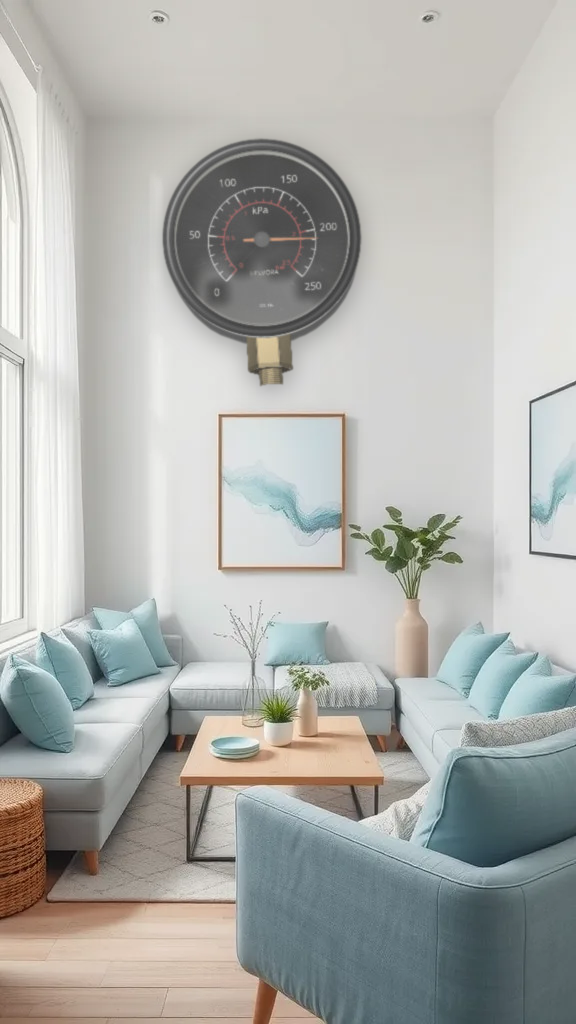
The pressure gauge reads 210 kPa
